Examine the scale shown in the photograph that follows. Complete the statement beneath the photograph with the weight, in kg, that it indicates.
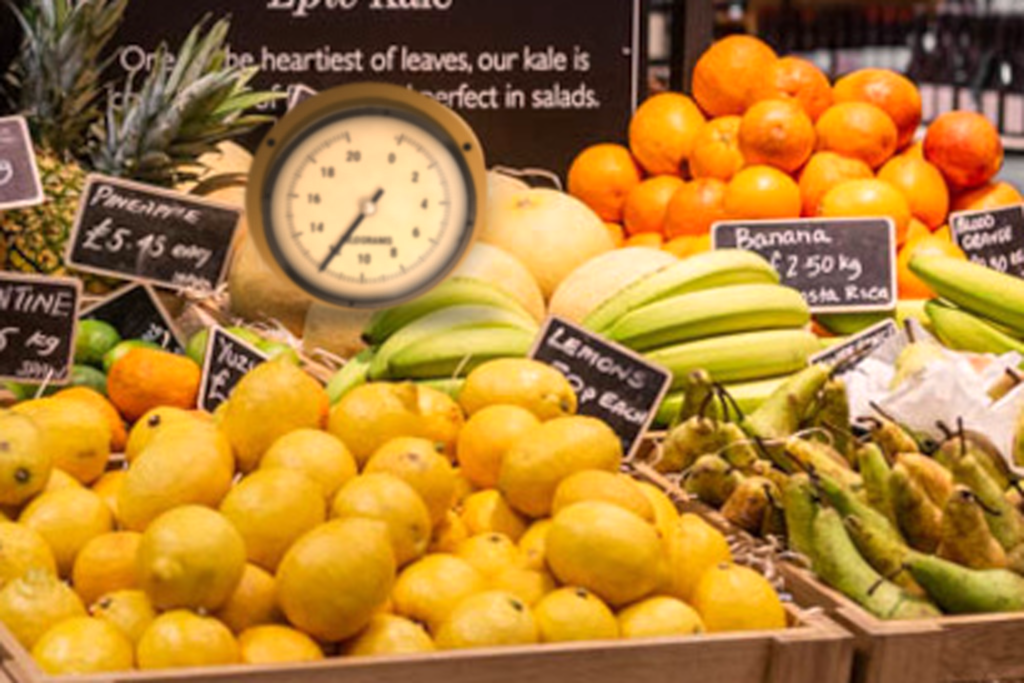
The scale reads 12 kg
